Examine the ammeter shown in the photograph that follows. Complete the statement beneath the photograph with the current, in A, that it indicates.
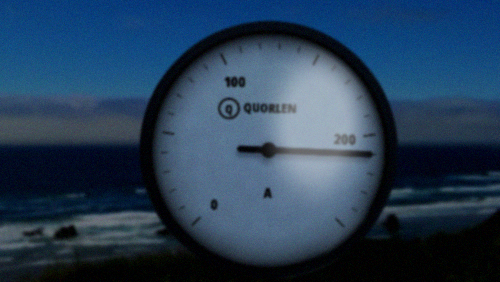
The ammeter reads 210 A
